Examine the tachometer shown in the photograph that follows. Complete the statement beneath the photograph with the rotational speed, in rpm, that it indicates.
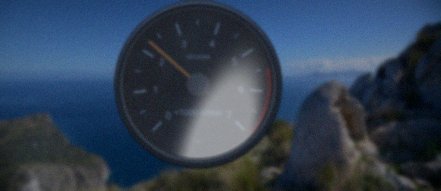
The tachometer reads 2250 rpm
